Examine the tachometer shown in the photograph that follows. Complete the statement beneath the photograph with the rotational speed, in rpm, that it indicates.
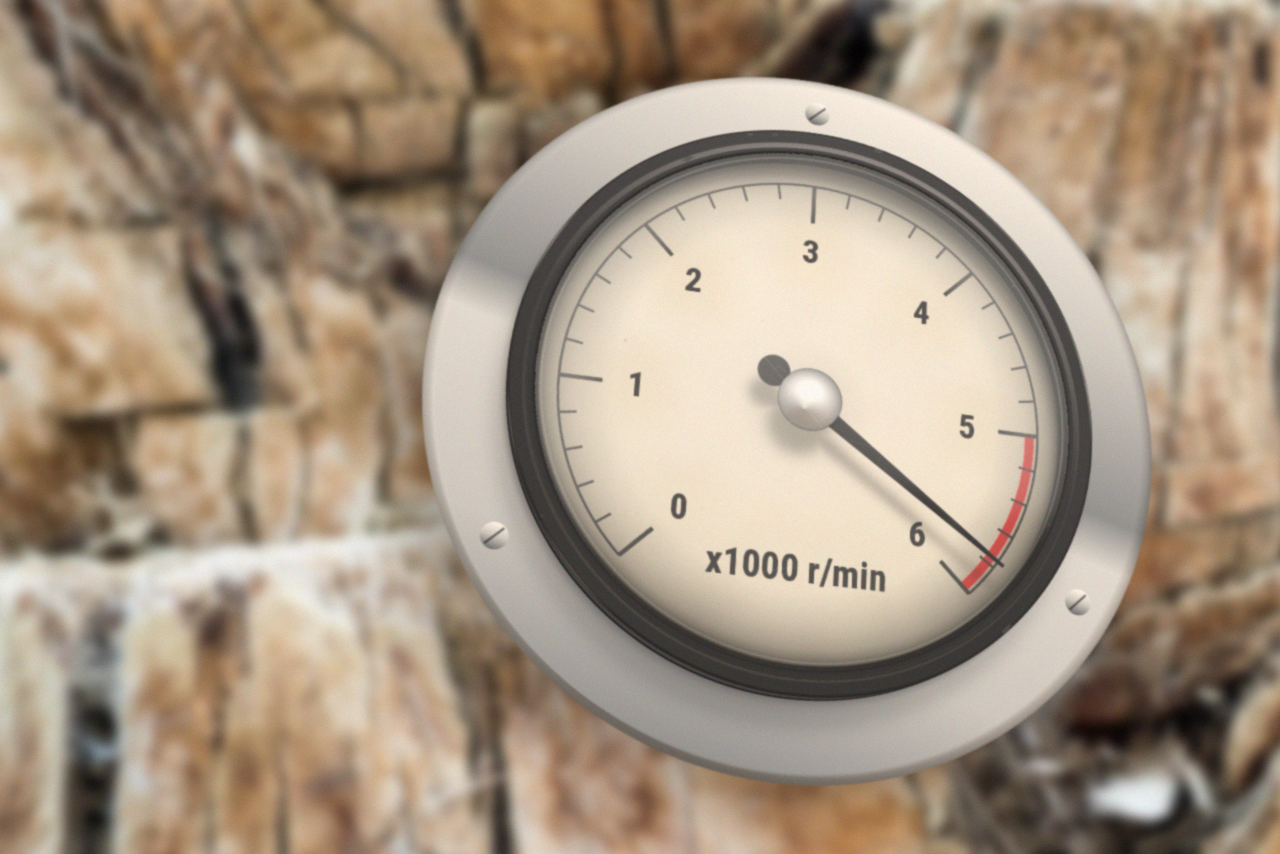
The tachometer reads 5800 rpm
